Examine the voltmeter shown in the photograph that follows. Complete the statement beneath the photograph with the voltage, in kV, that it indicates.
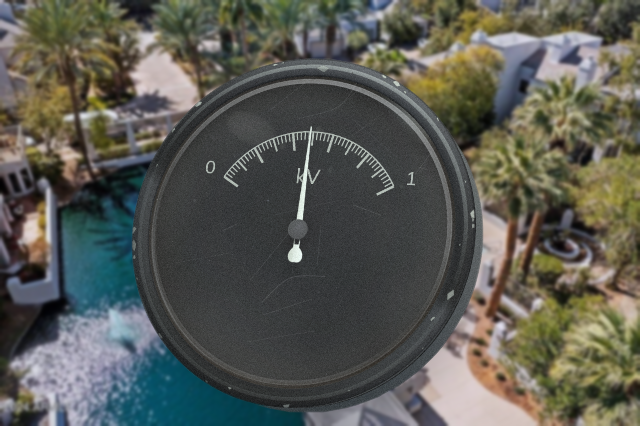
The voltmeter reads 0.5 kV
